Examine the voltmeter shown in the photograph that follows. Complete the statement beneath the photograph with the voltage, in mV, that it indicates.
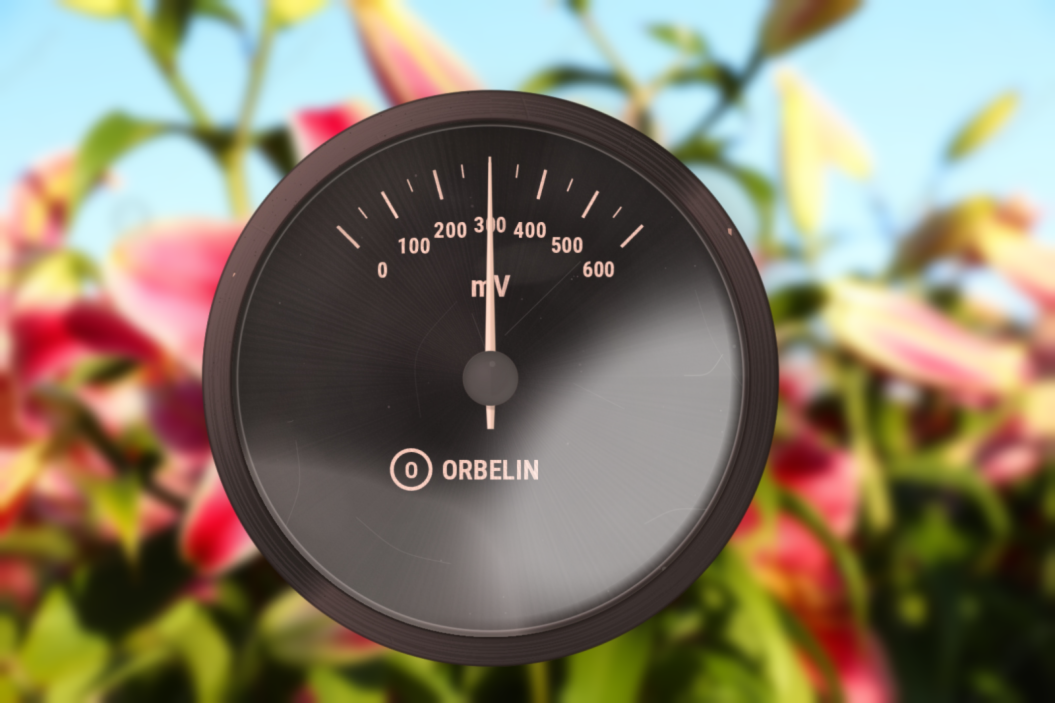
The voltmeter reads 300 mV
